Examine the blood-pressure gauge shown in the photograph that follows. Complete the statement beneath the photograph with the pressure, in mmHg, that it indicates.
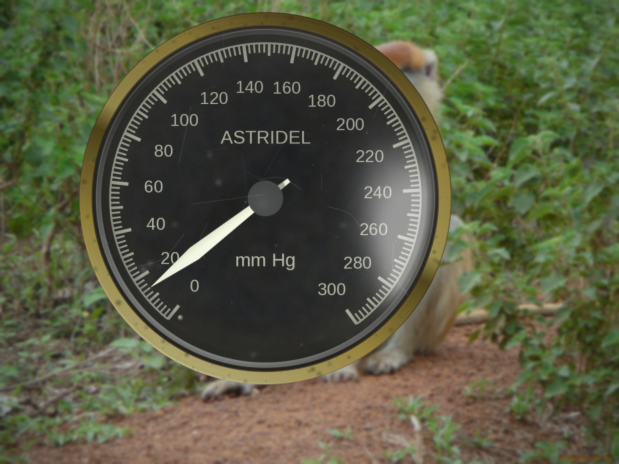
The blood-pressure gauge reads 14 mmHg
